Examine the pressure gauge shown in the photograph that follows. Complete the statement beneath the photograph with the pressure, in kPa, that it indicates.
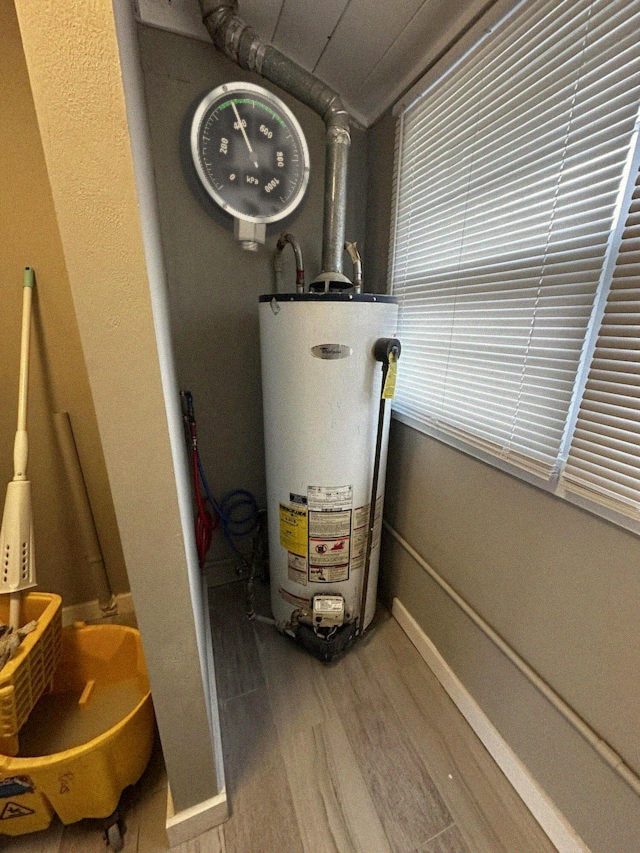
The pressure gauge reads 400 kPa
